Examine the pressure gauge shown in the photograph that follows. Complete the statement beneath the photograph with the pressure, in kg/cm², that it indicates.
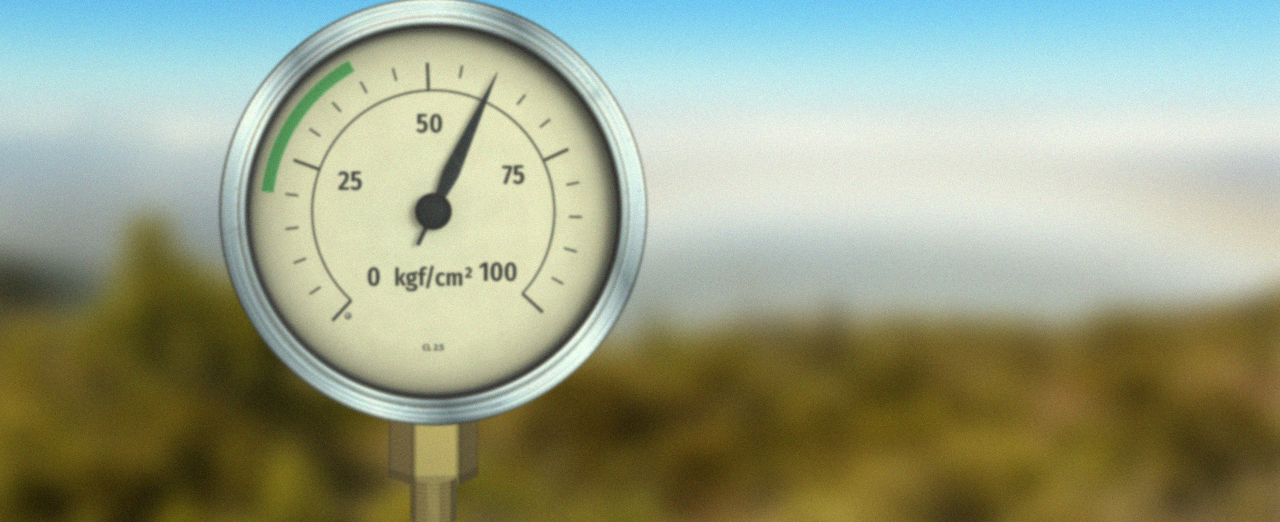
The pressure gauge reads 60 kg/cm²
